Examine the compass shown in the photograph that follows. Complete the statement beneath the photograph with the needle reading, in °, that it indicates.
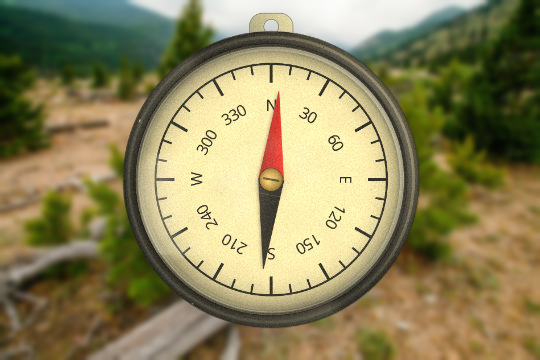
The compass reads 5 °
